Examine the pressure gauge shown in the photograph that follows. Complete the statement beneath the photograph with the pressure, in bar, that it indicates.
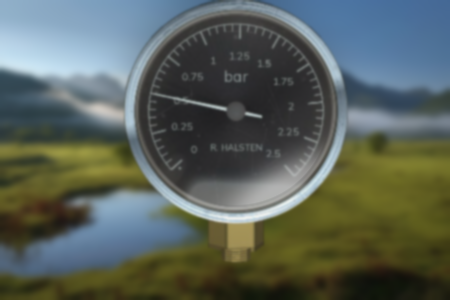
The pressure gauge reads 0.5 bar
